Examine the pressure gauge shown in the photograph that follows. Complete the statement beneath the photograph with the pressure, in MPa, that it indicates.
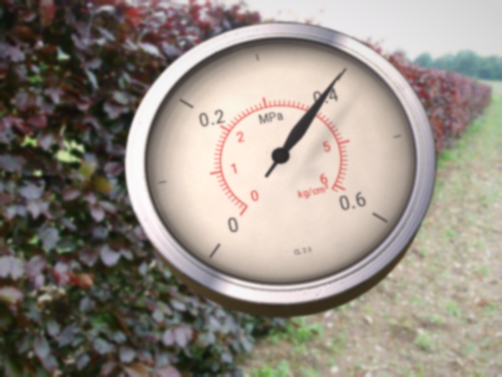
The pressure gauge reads 0.4 MPa
